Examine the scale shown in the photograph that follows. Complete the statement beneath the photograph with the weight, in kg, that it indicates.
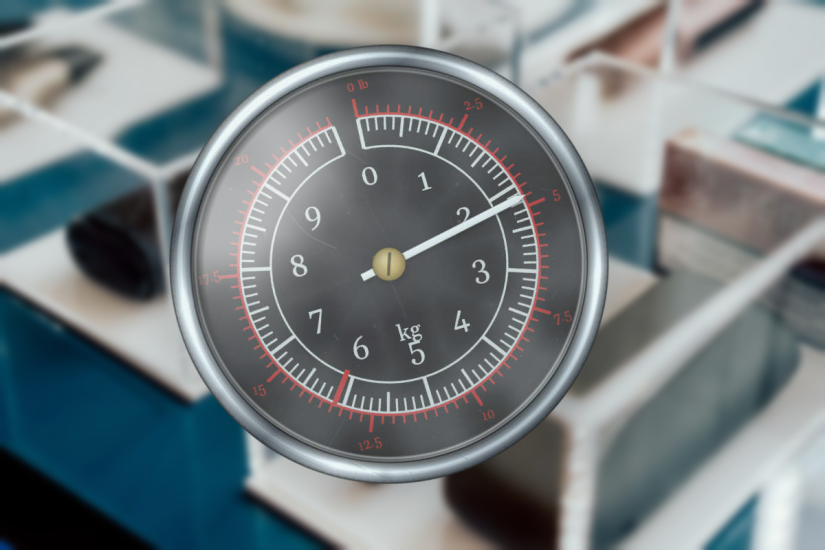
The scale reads 2.15 kg
